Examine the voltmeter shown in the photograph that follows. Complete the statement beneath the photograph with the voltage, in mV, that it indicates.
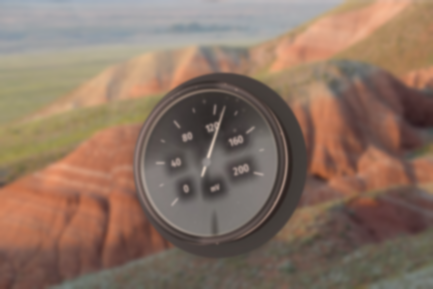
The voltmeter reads 130 mV
